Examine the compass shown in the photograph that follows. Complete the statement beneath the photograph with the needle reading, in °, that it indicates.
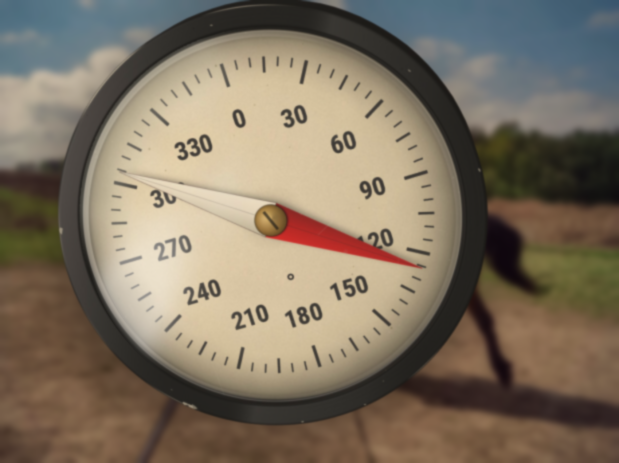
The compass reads 125 °
